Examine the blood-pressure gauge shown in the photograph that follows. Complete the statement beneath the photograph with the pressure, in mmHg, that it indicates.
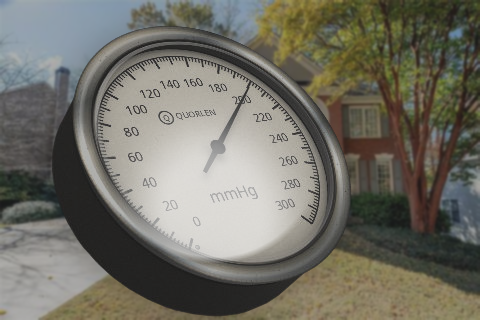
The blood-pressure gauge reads 200 mmHg
